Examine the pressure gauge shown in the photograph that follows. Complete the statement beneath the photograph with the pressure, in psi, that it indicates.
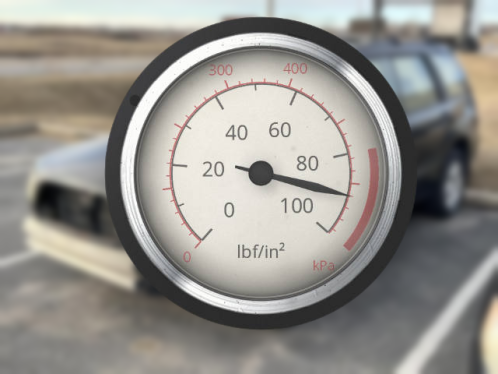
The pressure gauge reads 90 psi
